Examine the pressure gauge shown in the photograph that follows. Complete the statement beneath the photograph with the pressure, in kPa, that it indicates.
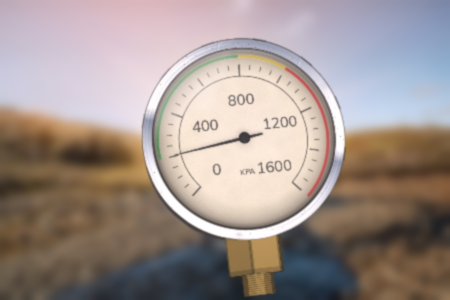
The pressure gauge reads 200 kPa
